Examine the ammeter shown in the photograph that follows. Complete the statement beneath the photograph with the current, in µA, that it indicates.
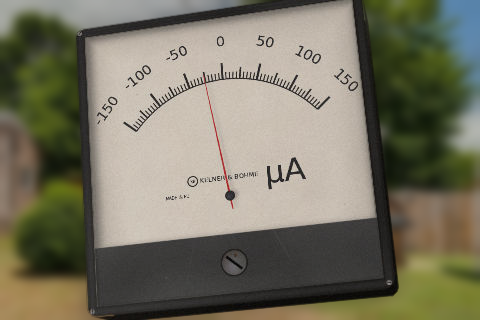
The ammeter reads -25 µA
